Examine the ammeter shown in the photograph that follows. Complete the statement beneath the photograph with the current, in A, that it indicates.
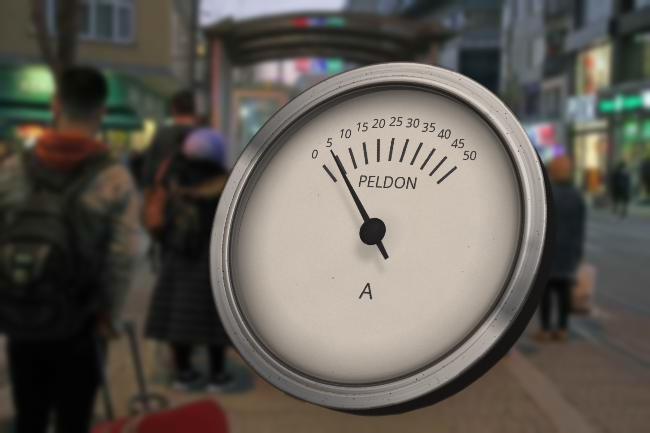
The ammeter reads 5 A
